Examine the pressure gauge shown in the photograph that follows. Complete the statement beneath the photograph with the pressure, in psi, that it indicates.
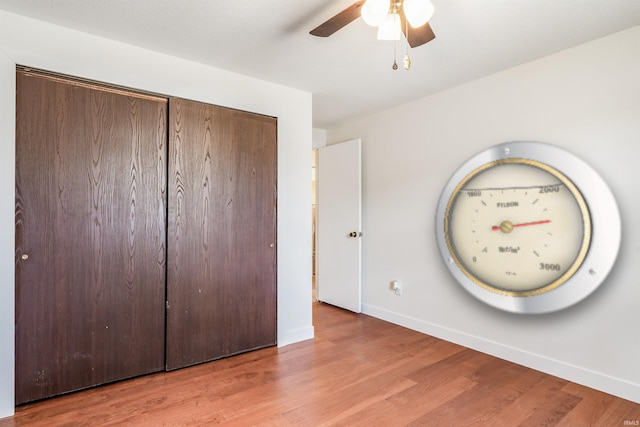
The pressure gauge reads 2400 psi
